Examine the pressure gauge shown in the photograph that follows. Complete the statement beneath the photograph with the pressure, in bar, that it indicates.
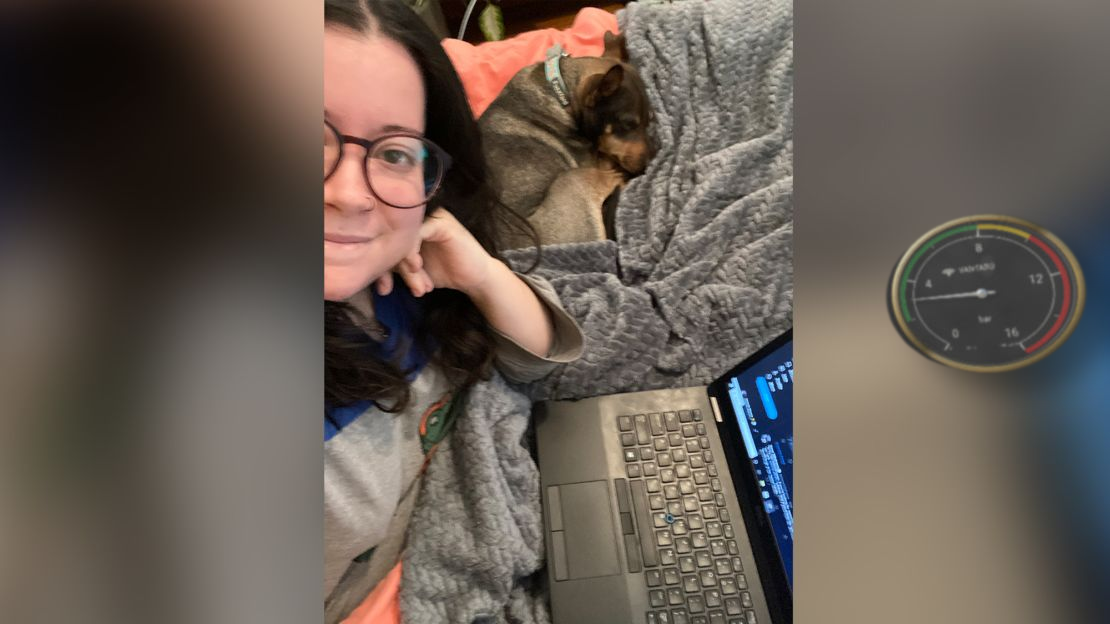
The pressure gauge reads 3 bar
